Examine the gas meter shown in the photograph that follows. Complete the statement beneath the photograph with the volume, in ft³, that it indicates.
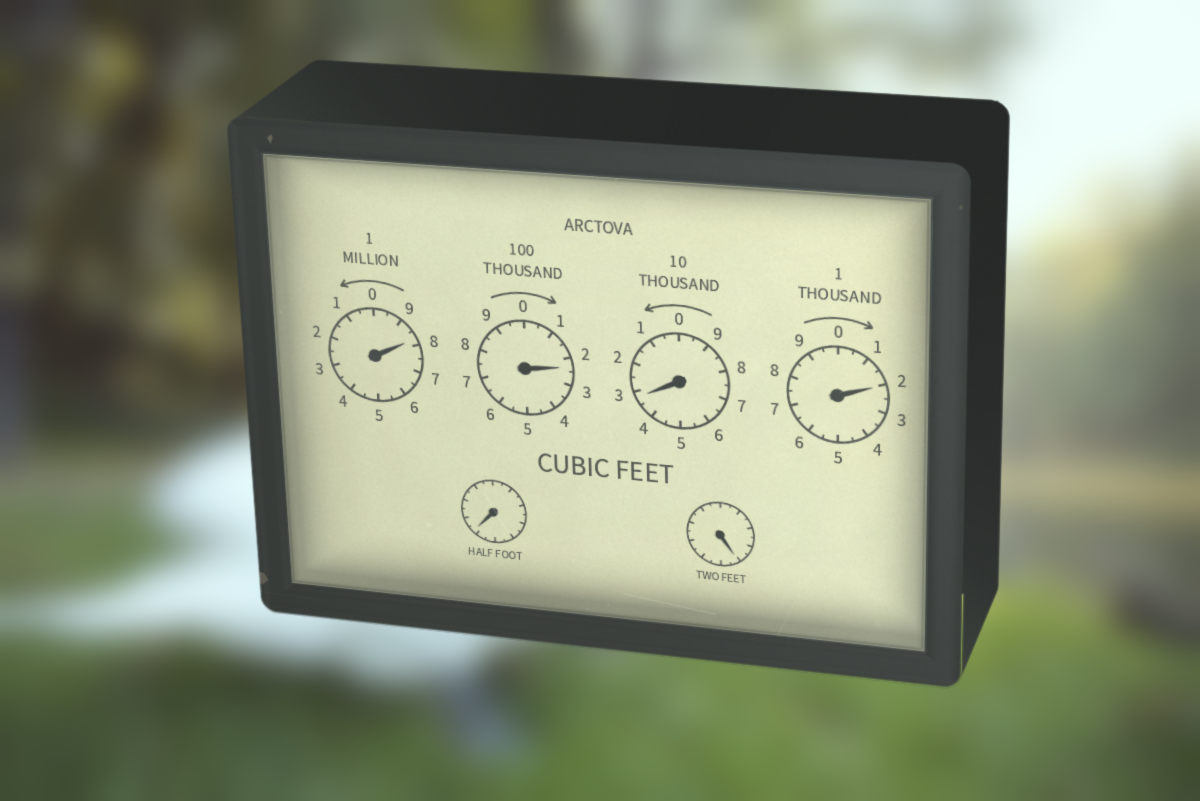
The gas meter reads 823200 ft³
